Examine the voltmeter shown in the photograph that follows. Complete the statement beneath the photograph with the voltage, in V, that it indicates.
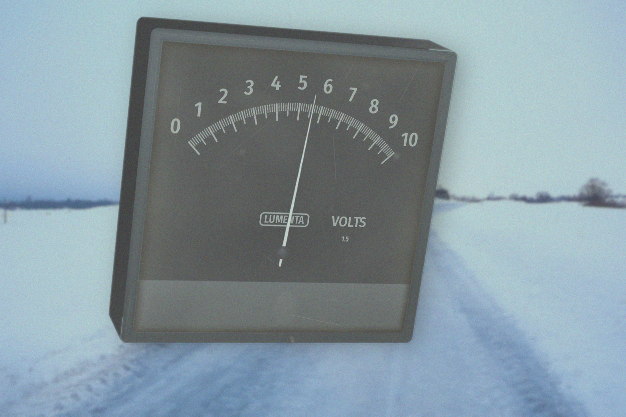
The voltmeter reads 5.5 V
